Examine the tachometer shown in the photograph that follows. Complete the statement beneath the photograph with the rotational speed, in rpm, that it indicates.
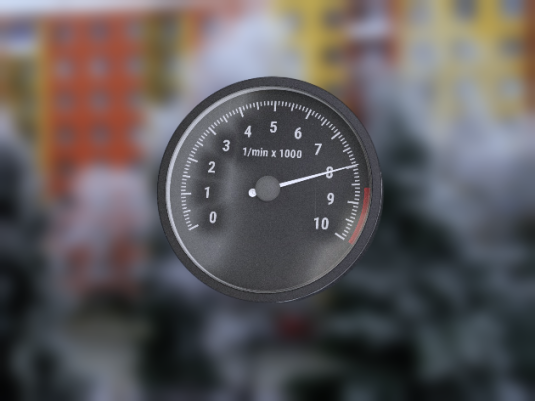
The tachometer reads 8000 rpm
